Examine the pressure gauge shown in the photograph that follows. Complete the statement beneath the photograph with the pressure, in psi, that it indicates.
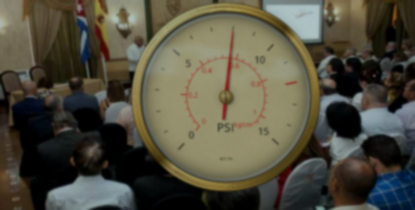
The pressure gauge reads 8 psi
